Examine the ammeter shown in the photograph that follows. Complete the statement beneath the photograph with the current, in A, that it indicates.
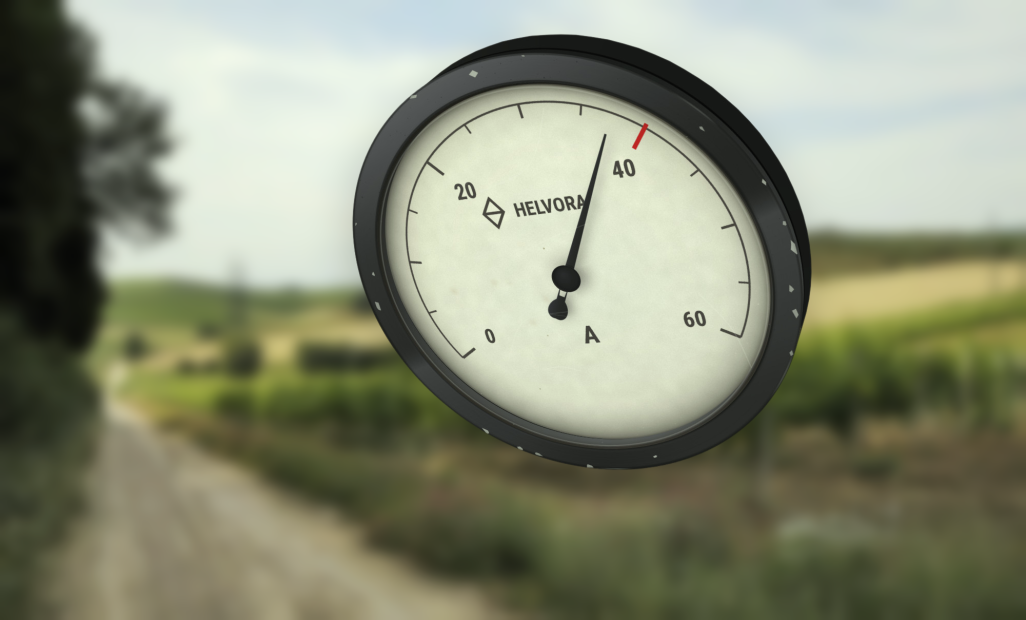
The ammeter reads 37.5 A
